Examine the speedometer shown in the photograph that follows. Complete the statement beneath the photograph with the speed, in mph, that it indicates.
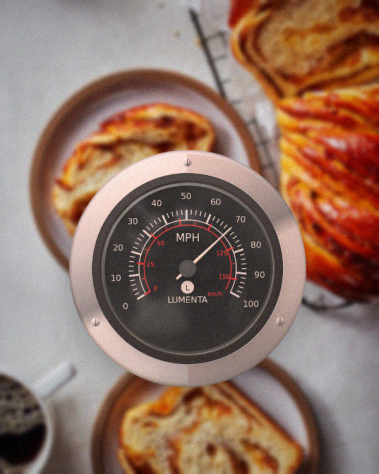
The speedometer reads 70 mph
